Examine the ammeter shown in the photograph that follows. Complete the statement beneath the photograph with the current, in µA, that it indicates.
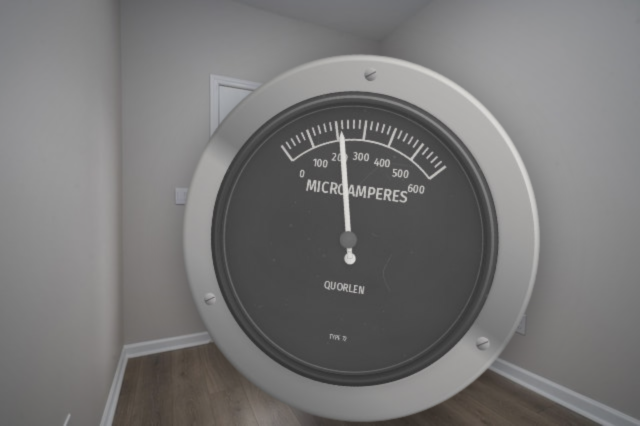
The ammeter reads 220 µA
